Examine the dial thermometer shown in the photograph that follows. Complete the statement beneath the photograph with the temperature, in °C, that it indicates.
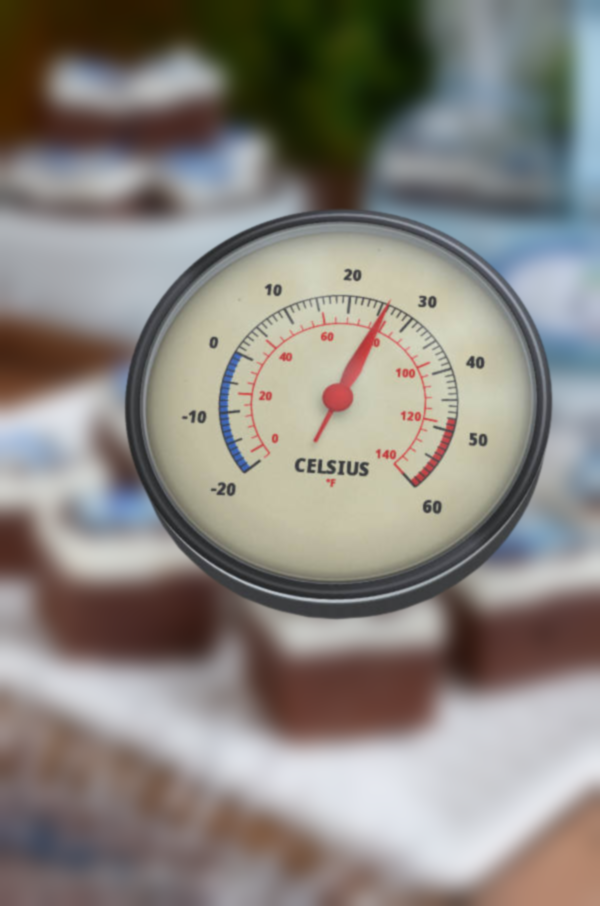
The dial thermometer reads 26 °C
